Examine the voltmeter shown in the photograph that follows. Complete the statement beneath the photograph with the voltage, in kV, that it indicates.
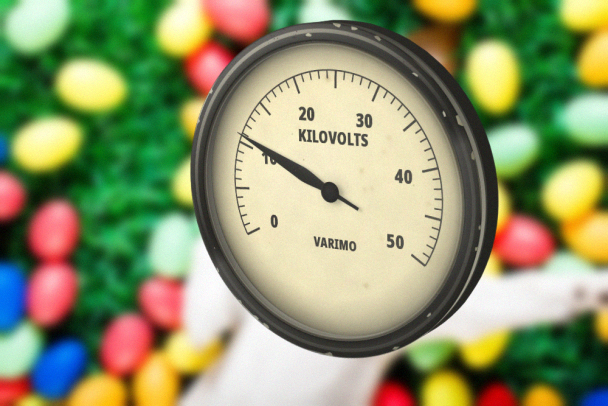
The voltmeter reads 11 kV
